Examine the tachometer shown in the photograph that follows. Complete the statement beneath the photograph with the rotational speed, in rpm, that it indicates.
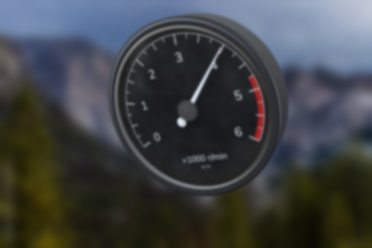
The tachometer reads 4000 rpm
